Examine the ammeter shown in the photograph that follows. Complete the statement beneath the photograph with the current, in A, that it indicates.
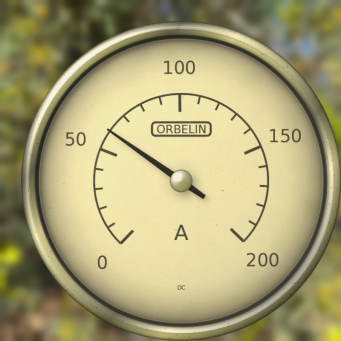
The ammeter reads 60 A
